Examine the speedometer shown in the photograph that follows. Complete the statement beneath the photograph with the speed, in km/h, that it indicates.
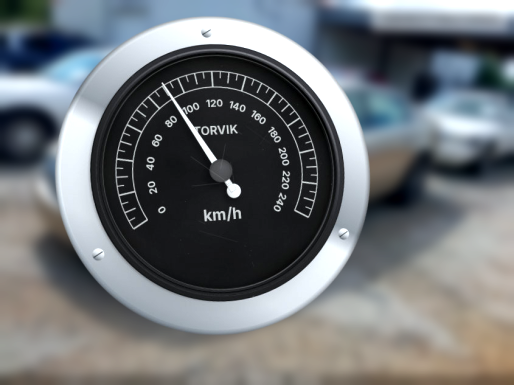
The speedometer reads 90 km/h
